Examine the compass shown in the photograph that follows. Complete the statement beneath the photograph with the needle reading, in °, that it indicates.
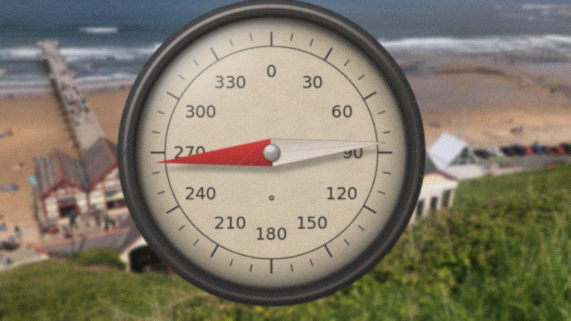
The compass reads 265 °
